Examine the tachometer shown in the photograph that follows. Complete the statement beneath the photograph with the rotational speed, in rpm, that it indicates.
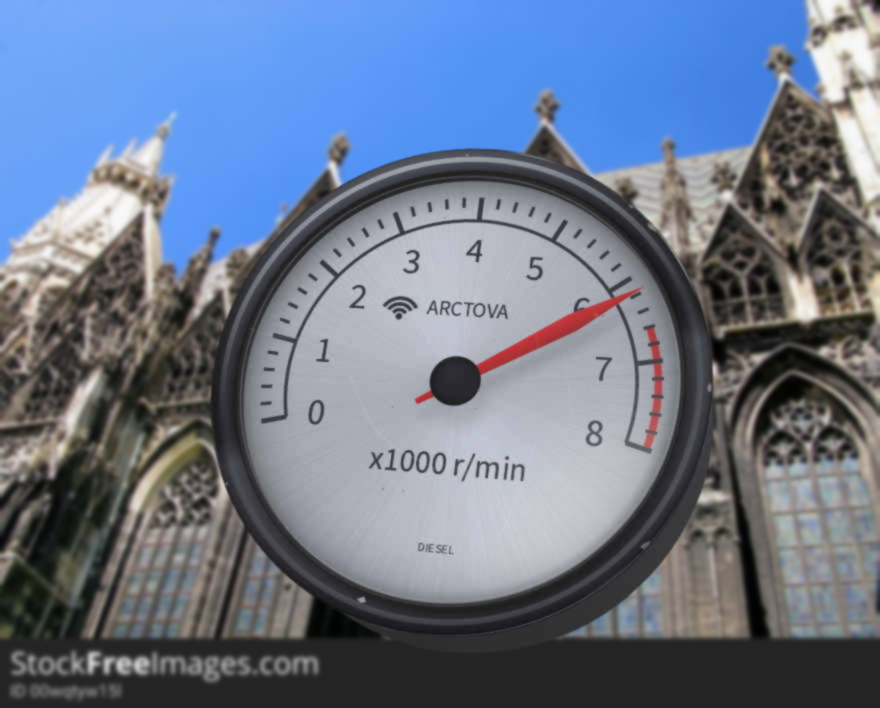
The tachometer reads 6200 rpm
